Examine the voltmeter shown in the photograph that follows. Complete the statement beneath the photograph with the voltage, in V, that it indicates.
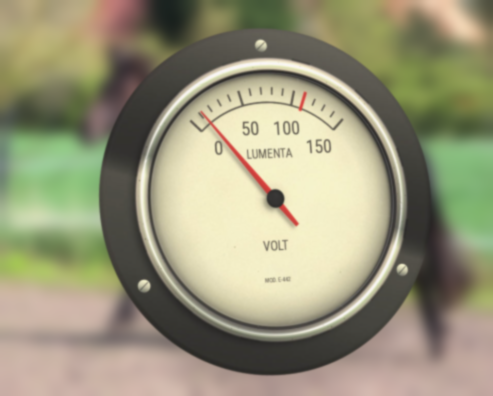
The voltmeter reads 10 V
